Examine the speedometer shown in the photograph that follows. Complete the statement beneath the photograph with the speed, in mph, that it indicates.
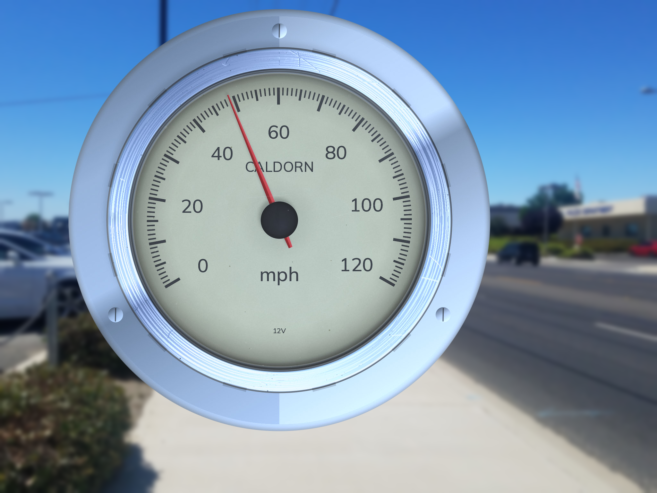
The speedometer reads 49 mph
